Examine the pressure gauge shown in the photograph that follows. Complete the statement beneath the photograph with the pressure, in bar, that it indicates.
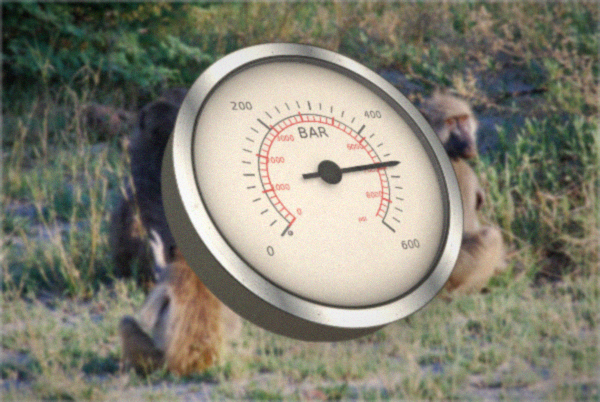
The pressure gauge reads 480 bar
